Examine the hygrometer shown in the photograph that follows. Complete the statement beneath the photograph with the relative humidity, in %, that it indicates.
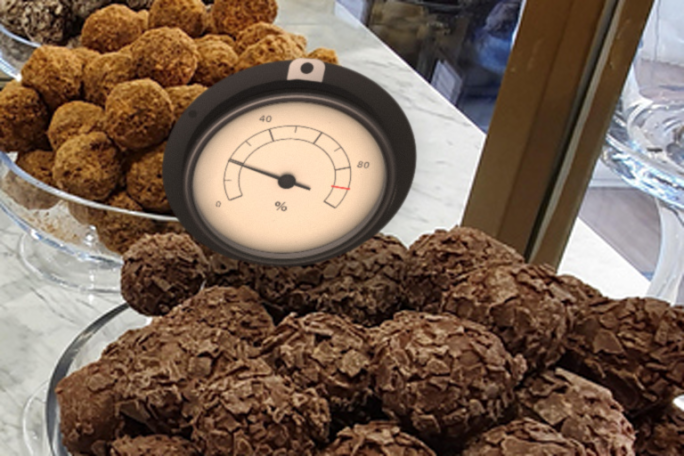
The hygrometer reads 20 %
